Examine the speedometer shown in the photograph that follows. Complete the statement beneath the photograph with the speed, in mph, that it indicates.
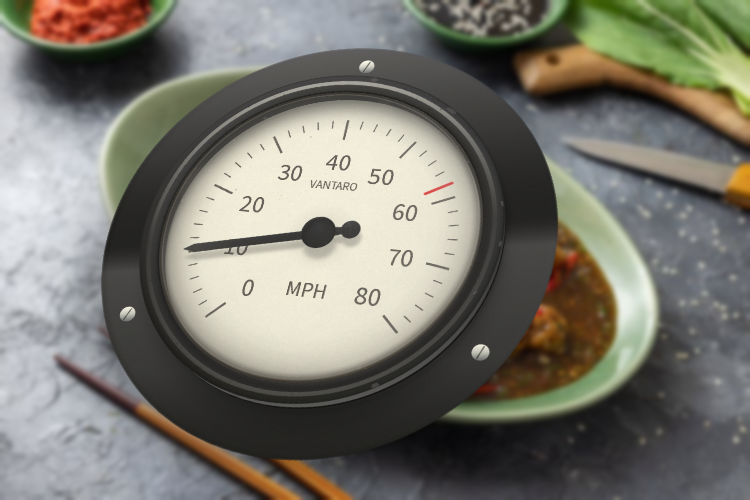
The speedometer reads 10 mph
